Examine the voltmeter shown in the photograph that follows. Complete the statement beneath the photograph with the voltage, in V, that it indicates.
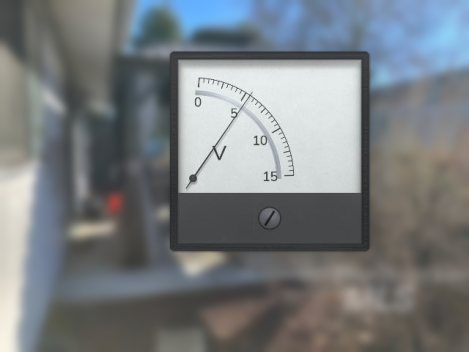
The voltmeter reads 5.5 V
